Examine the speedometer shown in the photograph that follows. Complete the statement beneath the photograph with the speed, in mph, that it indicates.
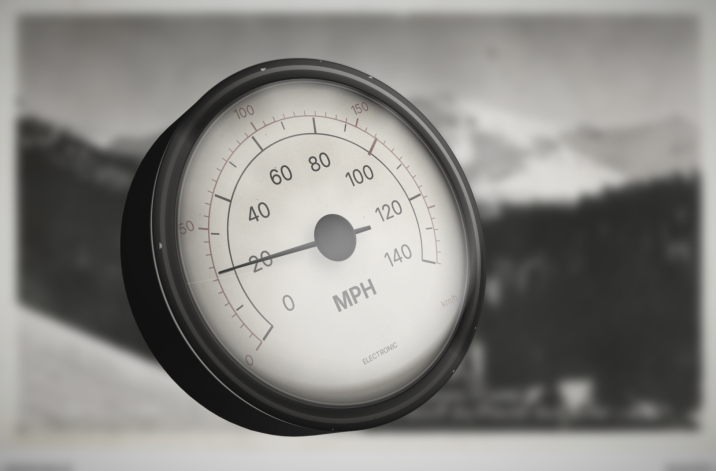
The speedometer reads 20 mph
